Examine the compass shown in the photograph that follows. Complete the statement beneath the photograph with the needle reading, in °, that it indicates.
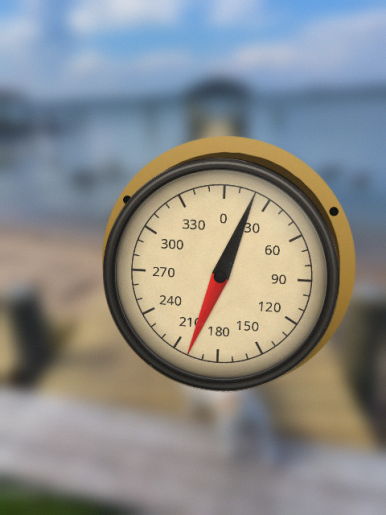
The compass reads 200 °
